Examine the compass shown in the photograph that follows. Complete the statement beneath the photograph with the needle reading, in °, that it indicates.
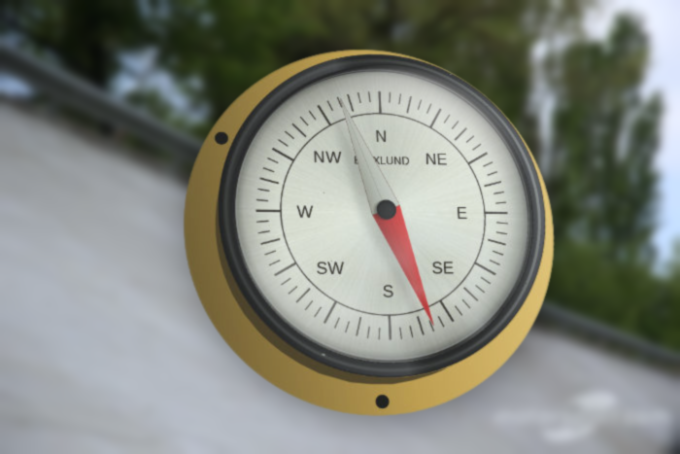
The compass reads 160 °
